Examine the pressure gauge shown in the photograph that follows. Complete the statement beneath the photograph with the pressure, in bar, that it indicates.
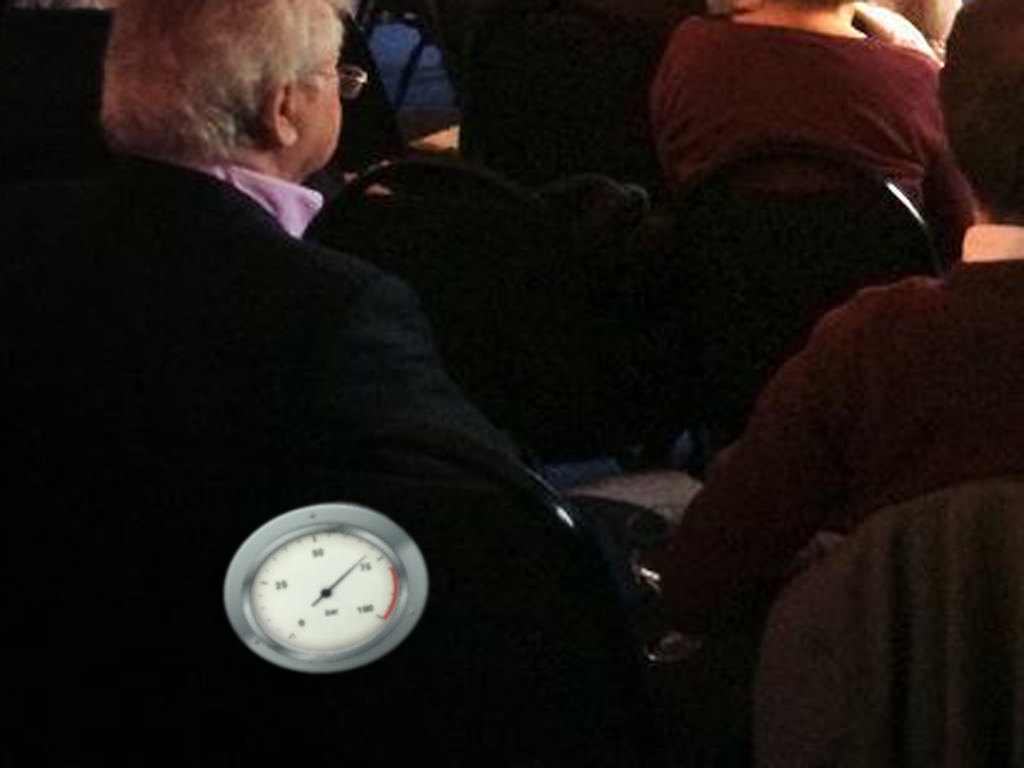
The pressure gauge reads 70 bar
